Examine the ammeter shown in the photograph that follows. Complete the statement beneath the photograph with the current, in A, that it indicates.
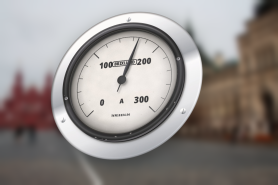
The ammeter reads 170 A
